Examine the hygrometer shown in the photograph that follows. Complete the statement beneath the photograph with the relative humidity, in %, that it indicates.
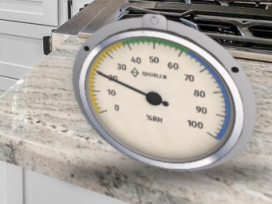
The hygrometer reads 20 %
